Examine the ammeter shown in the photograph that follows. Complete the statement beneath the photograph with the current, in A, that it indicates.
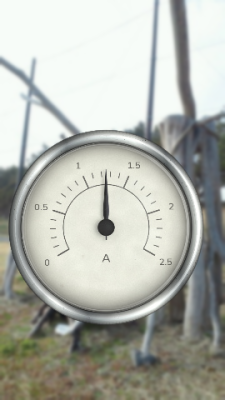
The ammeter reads 1.25 A
